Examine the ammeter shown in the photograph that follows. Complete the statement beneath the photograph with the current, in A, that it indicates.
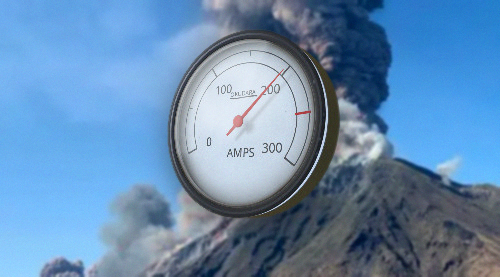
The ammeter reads 200 A
